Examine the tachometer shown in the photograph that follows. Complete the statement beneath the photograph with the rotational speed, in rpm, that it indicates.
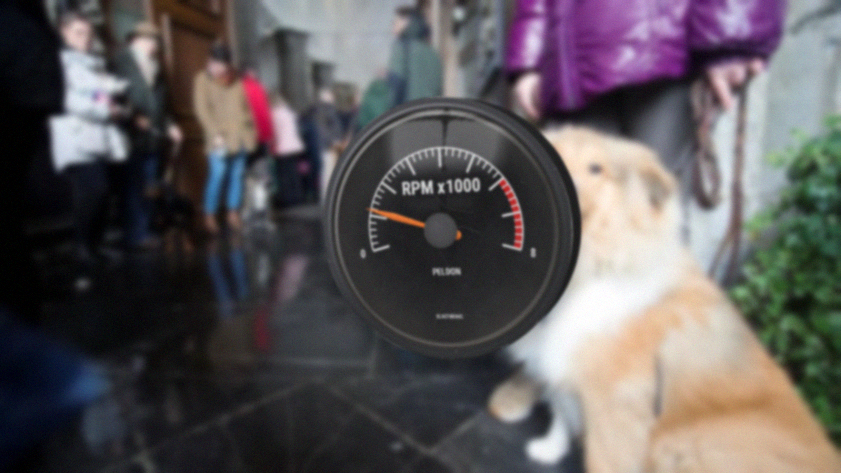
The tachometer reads 1200 rpm
